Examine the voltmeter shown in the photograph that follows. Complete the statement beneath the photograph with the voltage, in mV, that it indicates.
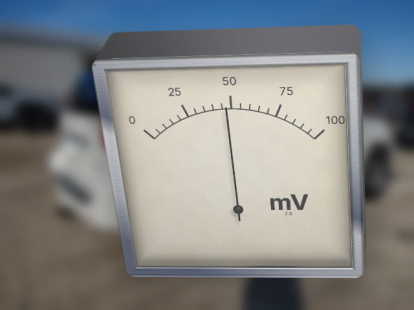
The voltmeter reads 47.5 mV
